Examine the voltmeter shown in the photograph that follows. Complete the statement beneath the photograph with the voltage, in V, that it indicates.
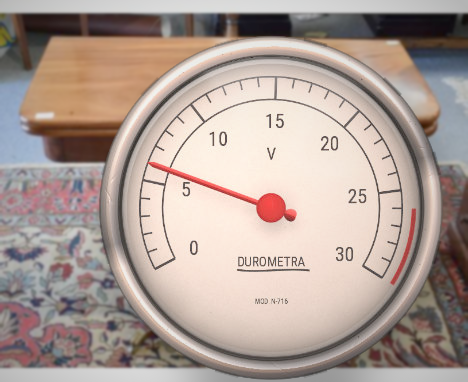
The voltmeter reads 6 V
